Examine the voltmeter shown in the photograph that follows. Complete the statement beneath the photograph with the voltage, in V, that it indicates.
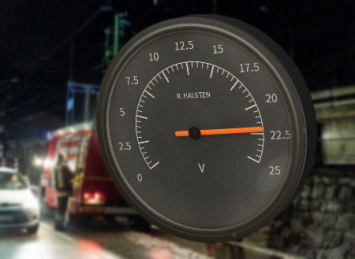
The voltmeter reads 22 V
